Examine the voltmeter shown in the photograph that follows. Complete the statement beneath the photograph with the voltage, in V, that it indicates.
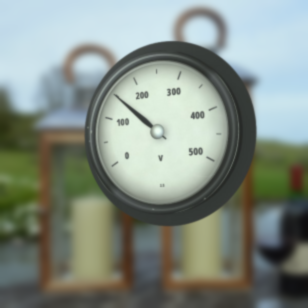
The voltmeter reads 150 V
